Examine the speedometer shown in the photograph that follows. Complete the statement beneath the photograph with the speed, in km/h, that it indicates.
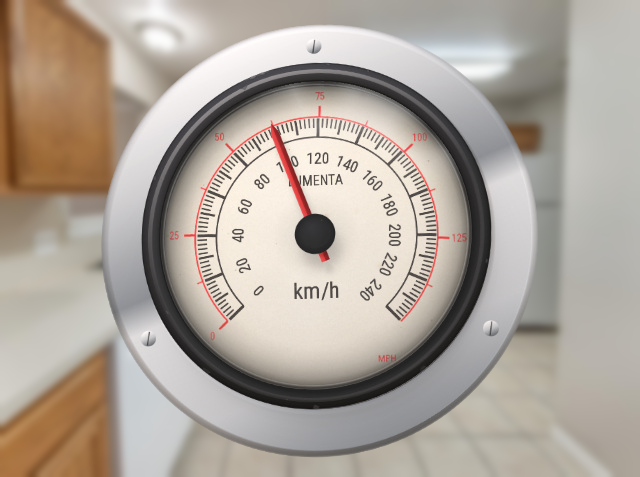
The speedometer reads 100 km/h
